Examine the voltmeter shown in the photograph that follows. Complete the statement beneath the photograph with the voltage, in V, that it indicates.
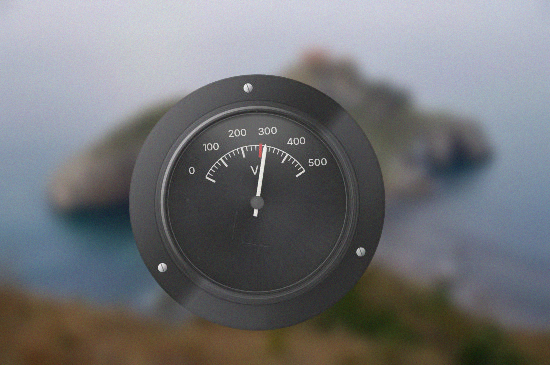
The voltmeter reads 300 V
